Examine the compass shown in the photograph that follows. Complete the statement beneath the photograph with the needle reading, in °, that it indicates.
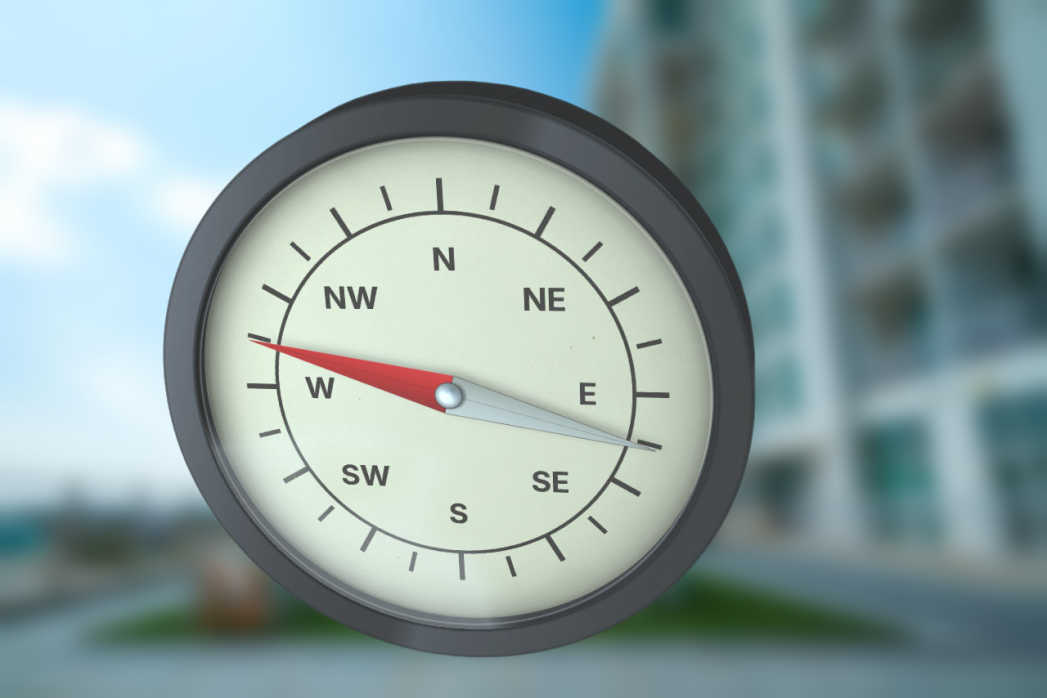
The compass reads 285 °
